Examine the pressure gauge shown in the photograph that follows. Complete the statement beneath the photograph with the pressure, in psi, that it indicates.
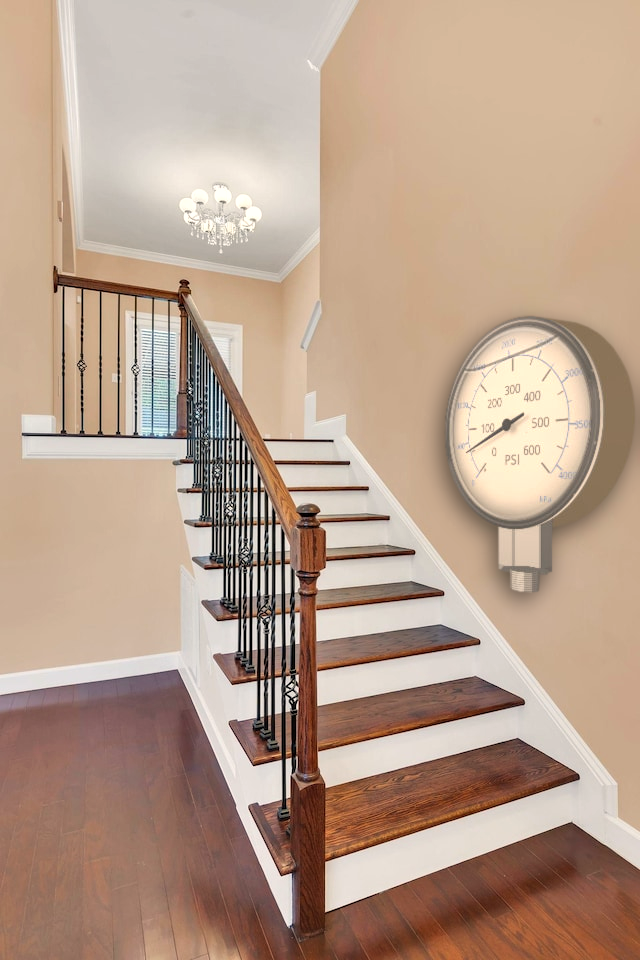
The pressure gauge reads 50 psi
